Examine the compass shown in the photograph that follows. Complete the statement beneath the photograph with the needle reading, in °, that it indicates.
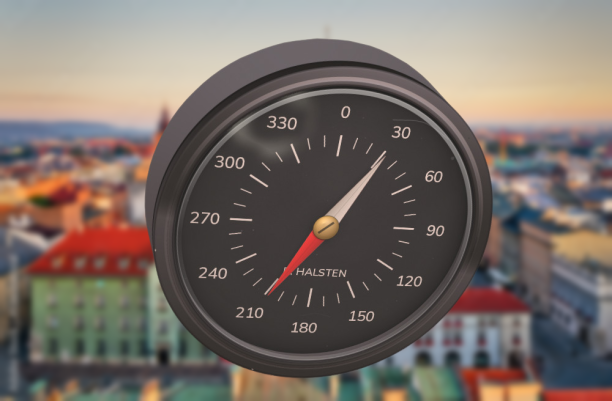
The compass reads 210 °
